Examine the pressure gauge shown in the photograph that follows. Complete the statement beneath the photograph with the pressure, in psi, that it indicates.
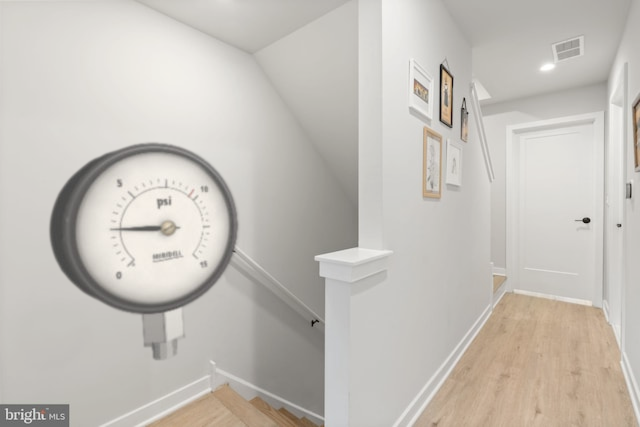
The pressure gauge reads 2.5 psi
